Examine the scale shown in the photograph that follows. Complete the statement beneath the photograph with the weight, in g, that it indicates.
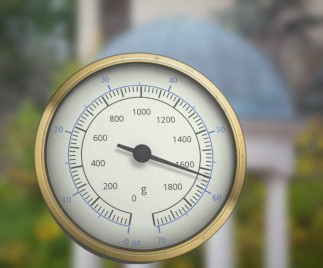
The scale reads 1640 g
